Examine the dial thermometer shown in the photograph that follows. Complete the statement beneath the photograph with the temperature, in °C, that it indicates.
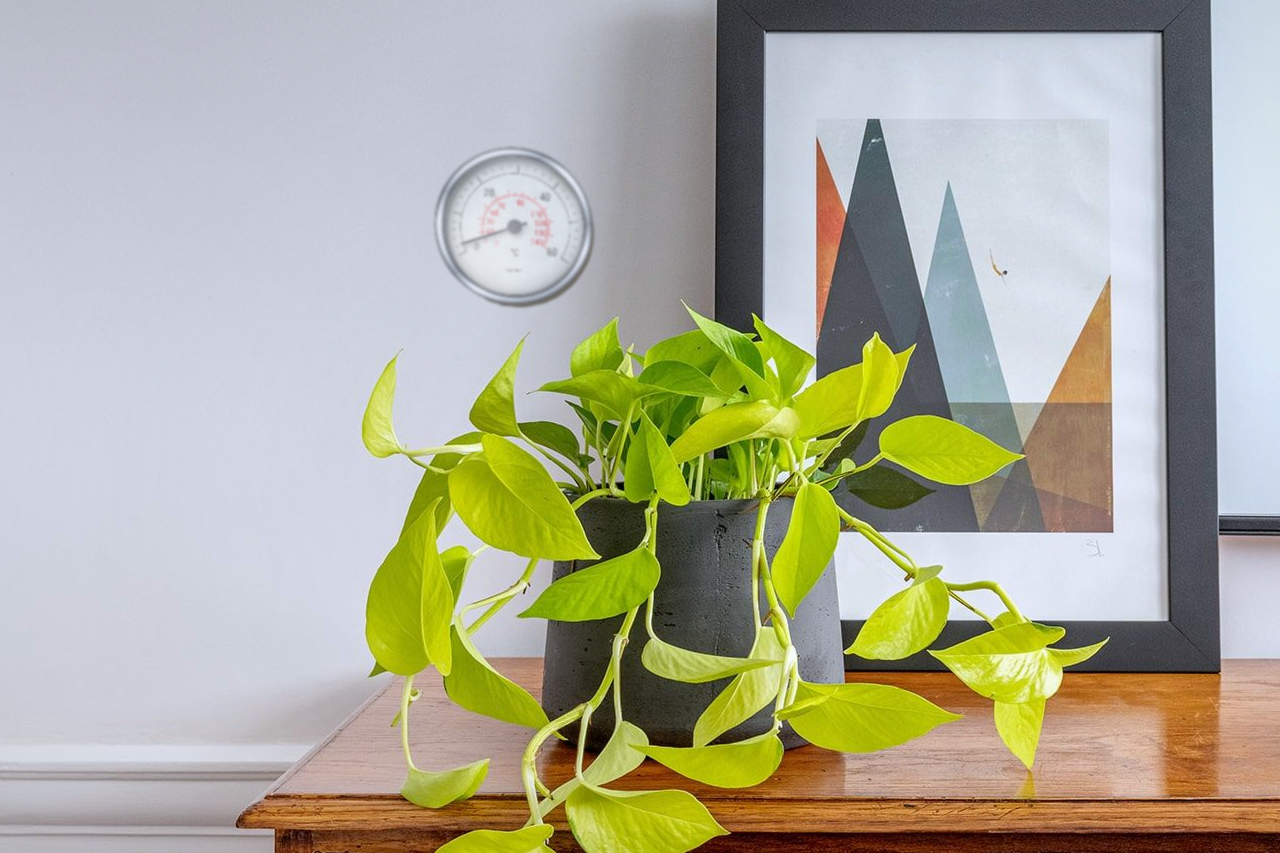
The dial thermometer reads 2 °C
